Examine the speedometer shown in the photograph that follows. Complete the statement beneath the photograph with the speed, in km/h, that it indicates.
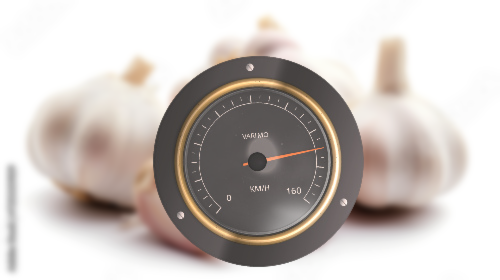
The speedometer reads 130 km/h
